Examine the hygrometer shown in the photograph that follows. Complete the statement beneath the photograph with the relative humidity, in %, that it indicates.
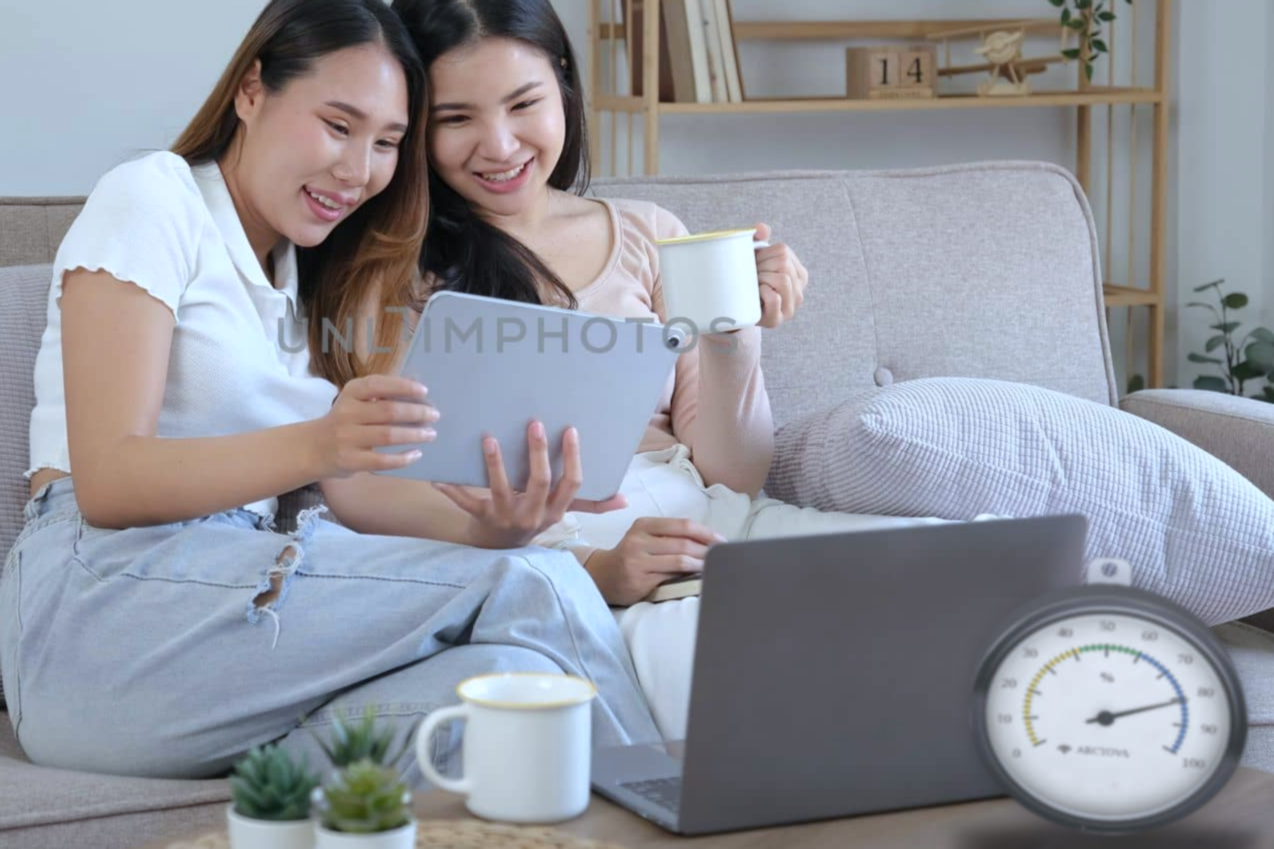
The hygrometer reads 80 %
